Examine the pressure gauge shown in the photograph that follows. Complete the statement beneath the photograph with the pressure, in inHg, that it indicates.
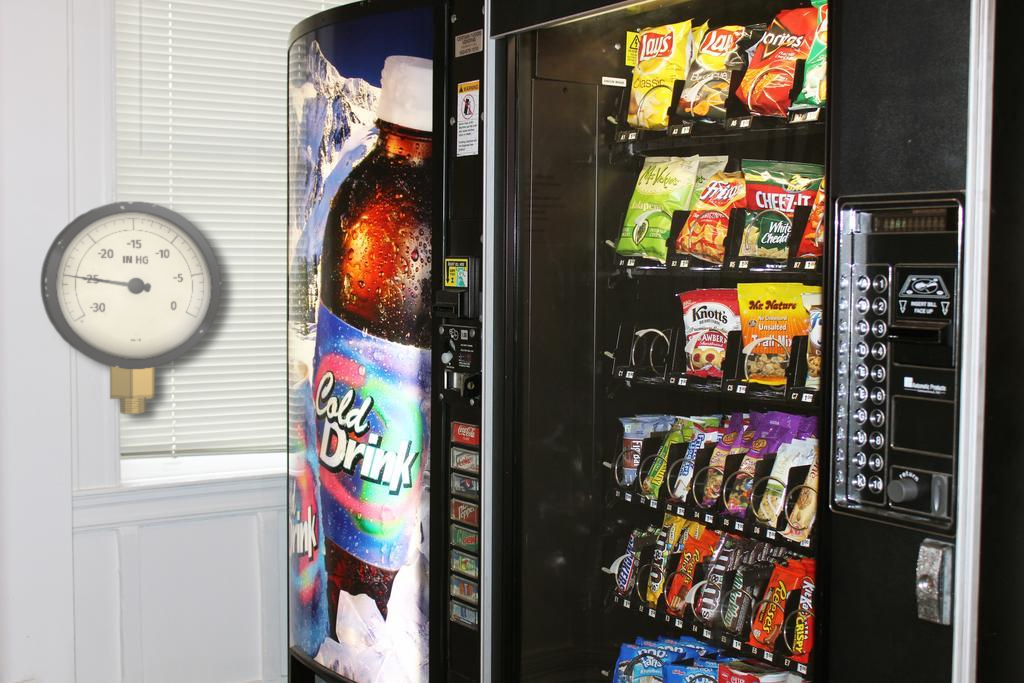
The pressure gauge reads -25 inHg
